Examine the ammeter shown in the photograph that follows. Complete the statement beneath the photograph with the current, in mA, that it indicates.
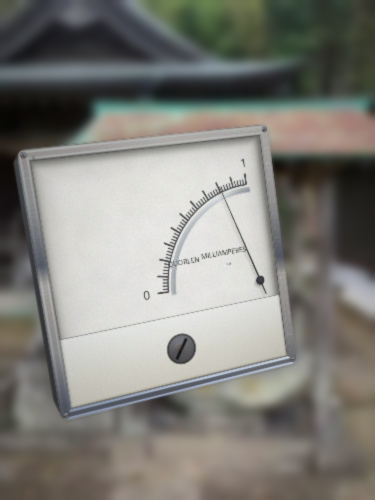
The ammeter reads 0.8 mA
